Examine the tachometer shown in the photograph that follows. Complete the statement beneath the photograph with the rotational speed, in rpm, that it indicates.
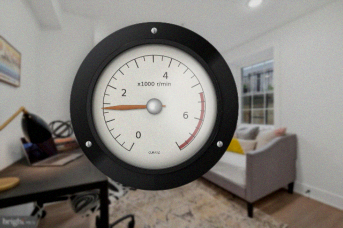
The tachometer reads 1375 rpm
